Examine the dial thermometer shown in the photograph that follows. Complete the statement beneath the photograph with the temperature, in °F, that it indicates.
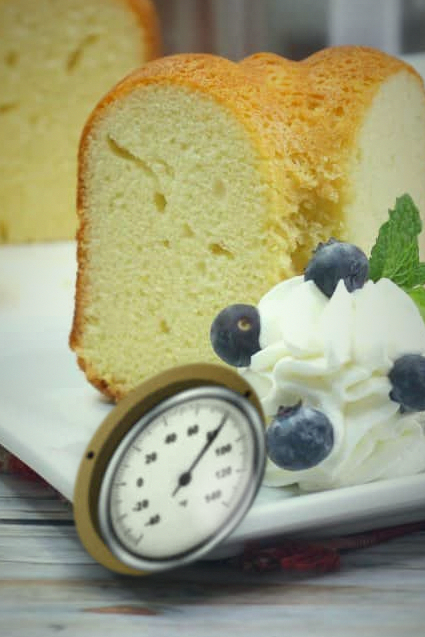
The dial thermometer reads 80 °F
